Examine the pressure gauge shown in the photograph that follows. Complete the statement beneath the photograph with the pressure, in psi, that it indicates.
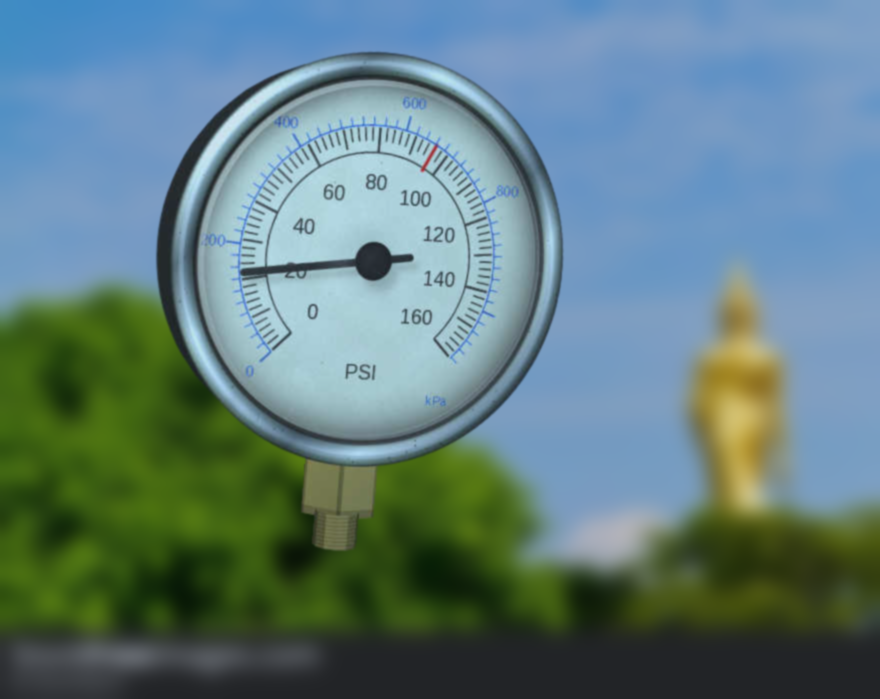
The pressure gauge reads 22 psi
